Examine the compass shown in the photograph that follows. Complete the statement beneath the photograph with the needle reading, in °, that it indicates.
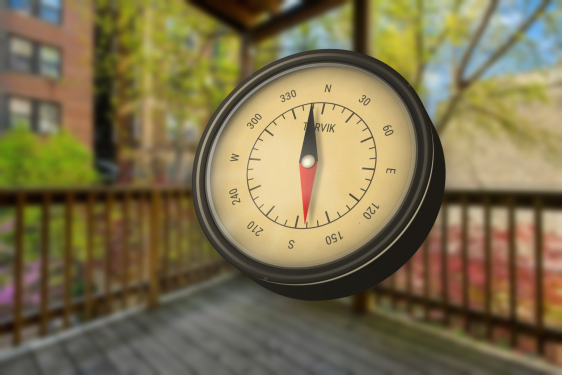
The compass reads 170 °
